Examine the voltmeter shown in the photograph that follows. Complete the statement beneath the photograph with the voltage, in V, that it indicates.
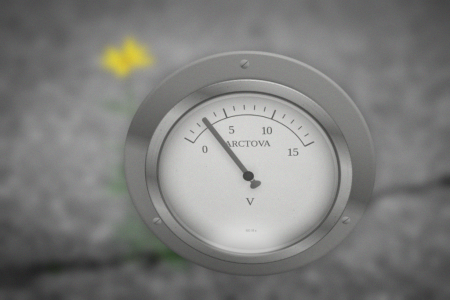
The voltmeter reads 3 V
